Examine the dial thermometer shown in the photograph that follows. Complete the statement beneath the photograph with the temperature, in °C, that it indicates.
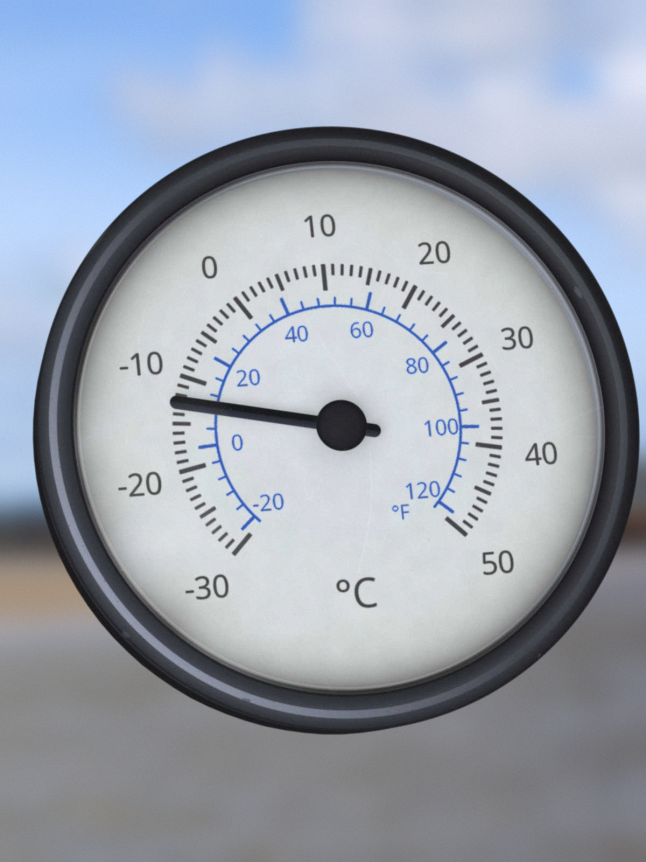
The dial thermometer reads -13 °C
